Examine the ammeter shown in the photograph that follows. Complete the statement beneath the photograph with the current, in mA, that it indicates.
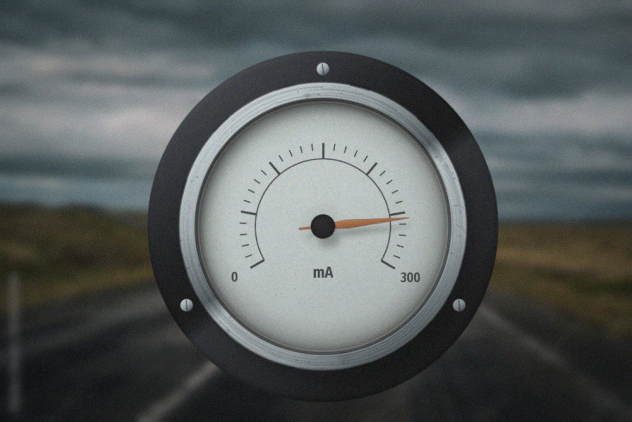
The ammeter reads 255 mA
